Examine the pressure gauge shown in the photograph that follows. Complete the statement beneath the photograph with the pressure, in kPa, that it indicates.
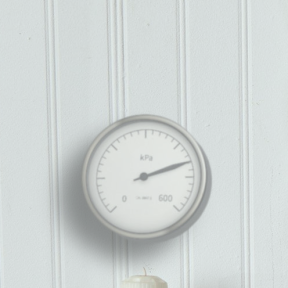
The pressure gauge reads 460 kPa
